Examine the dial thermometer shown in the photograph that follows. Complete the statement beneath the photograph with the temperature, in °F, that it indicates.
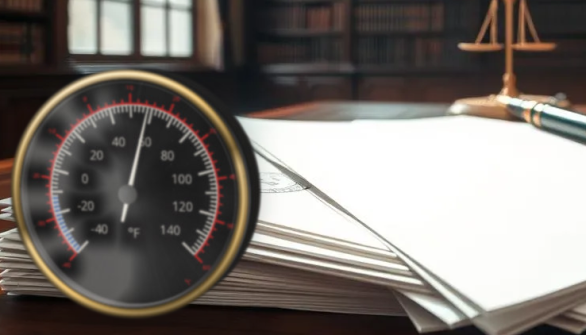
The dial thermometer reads 60 °F
